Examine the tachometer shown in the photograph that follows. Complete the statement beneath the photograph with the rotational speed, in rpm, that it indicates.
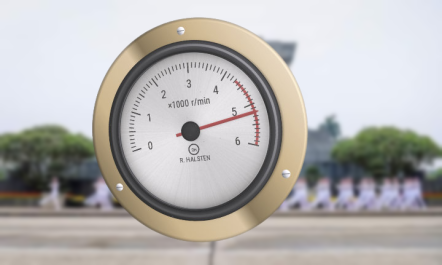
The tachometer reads 5200 rpm
